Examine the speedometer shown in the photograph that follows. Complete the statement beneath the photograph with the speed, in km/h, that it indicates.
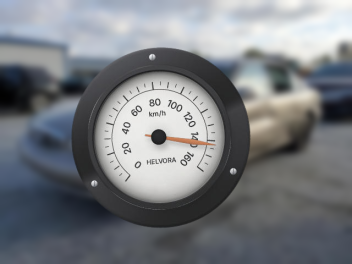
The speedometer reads 142.5 km/h
